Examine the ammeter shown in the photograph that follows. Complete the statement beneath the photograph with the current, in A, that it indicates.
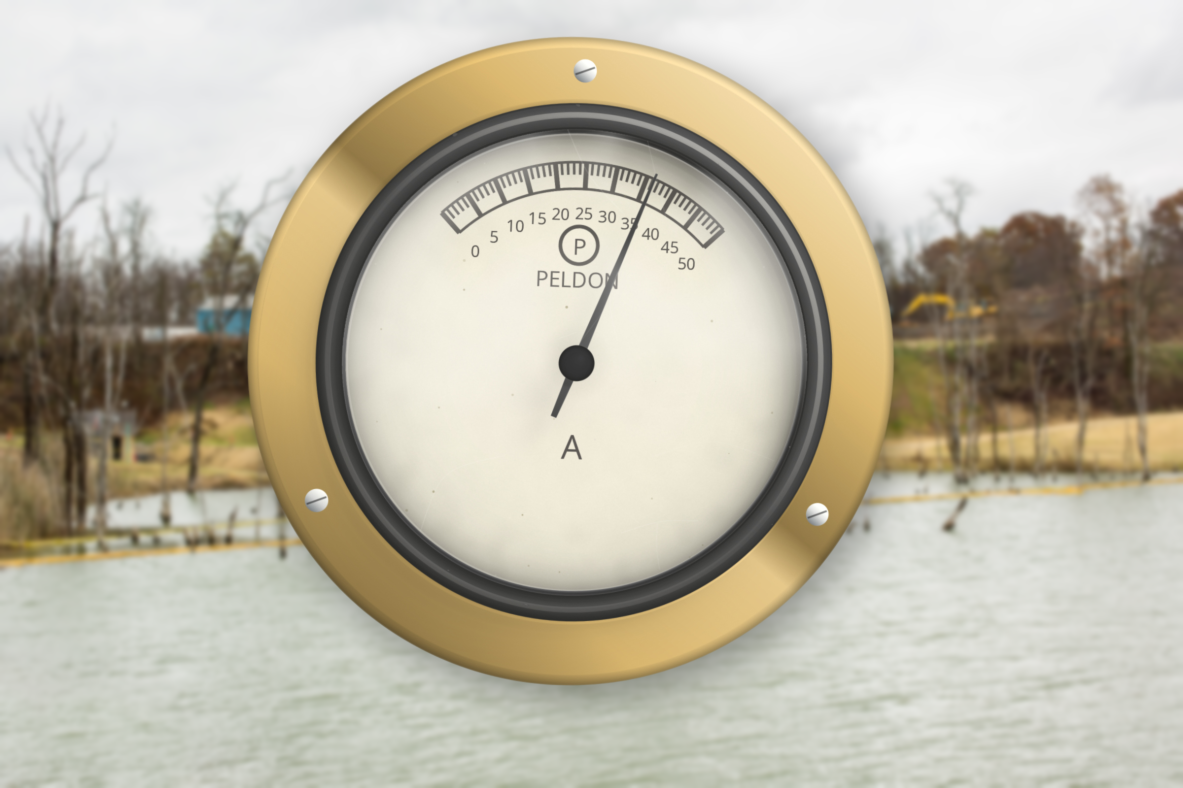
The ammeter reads 36 A
